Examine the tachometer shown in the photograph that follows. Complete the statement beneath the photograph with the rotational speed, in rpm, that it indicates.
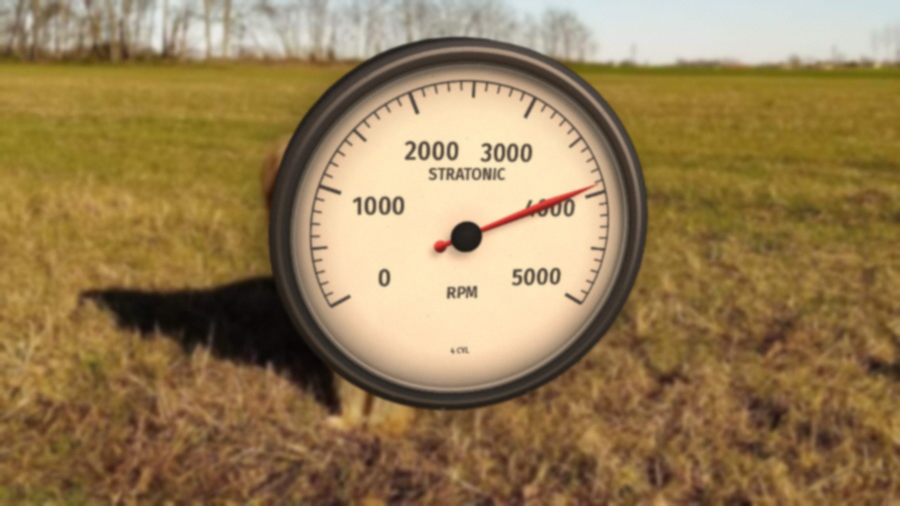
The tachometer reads 3900 rpm
